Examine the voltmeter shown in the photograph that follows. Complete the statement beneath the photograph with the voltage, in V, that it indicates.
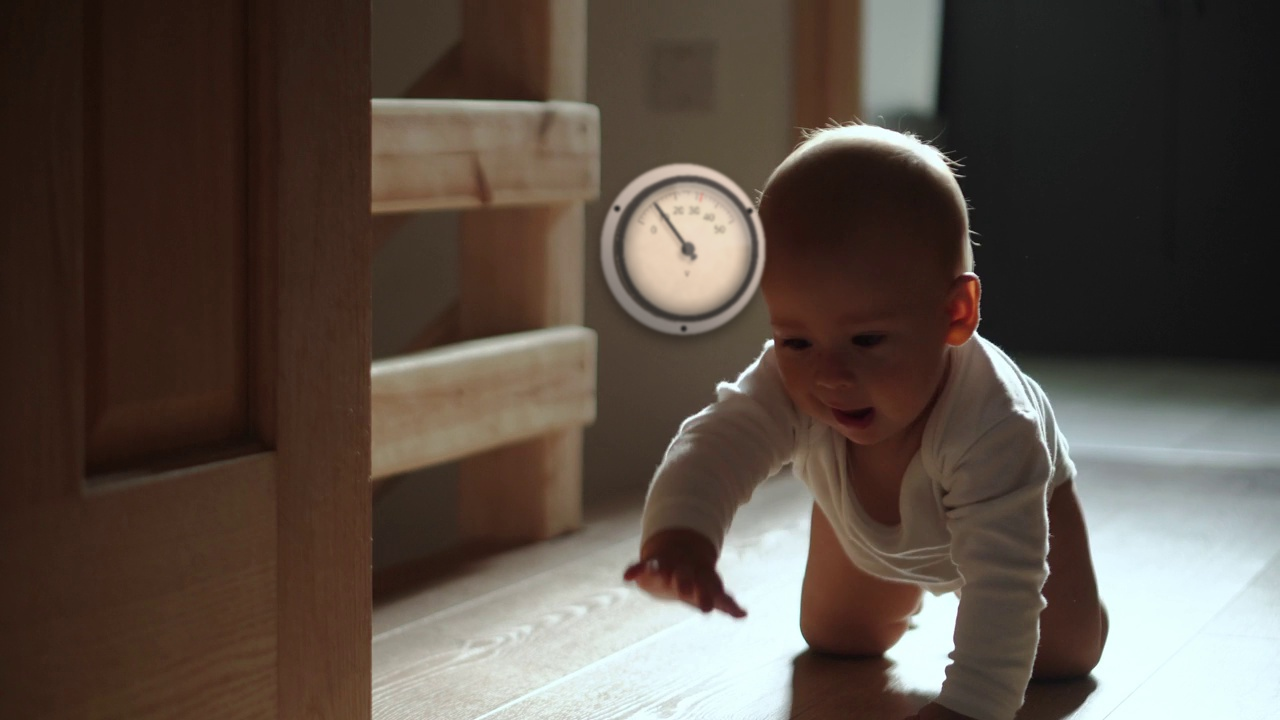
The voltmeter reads 10 V
